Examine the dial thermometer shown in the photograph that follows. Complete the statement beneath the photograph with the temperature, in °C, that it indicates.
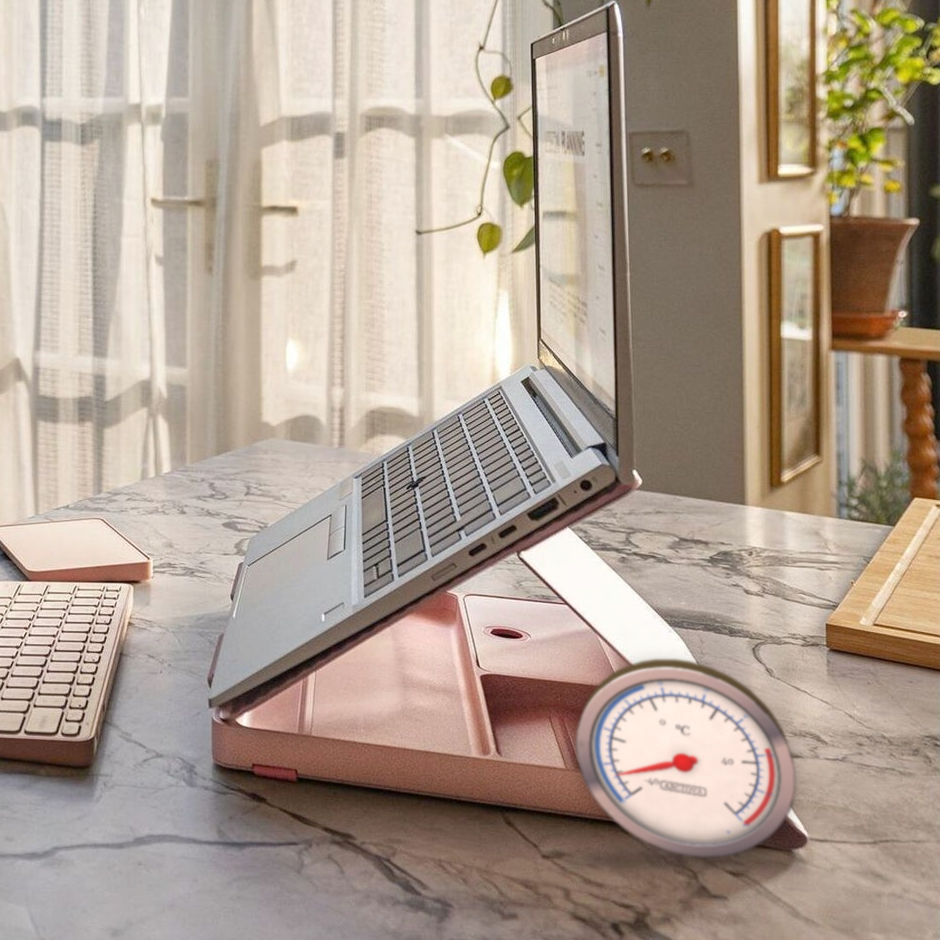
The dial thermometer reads -32 °C
